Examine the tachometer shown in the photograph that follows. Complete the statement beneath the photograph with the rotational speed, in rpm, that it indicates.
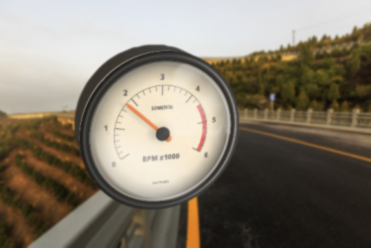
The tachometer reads 1800 rpm
